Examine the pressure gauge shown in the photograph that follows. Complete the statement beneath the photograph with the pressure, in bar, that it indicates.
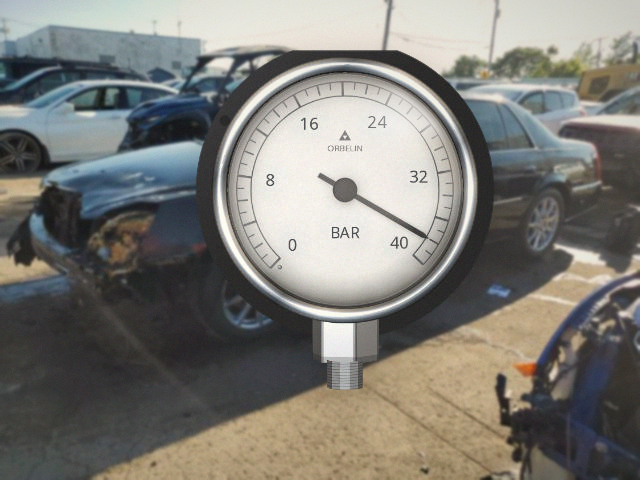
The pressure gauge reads 38 bar
